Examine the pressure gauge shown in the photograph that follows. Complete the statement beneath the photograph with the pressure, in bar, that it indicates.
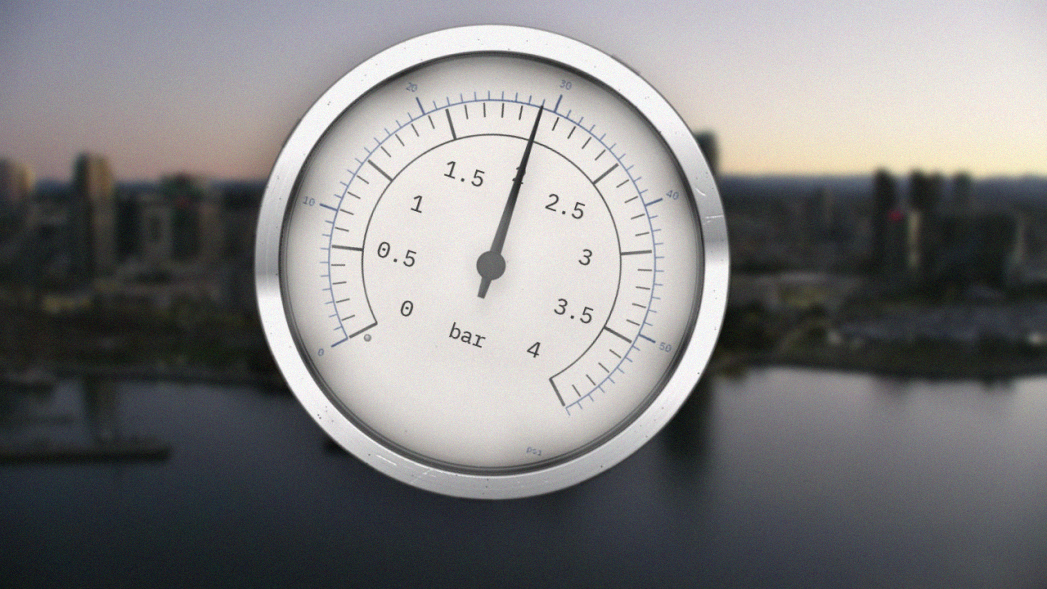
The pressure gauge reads 2 bar
